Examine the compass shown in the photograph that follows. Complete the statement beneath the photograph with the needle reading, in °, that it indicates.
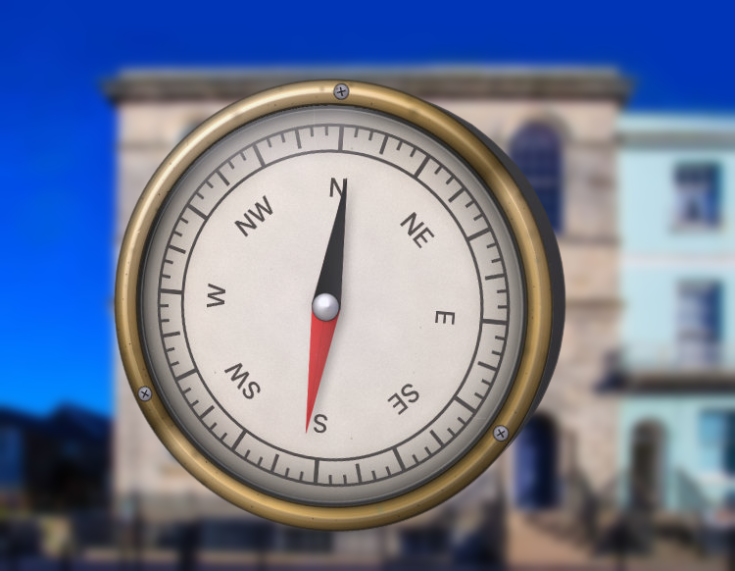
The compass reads 185 °
